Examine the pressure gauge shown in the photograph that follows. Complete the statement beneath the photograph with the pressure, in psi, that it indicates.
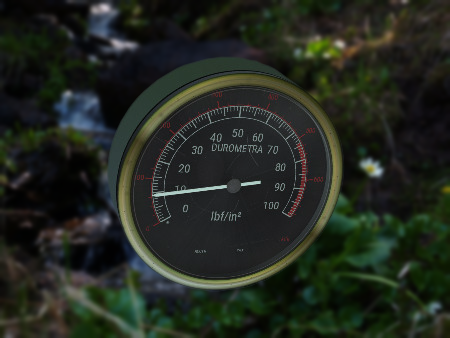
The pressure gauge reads 10 psi
